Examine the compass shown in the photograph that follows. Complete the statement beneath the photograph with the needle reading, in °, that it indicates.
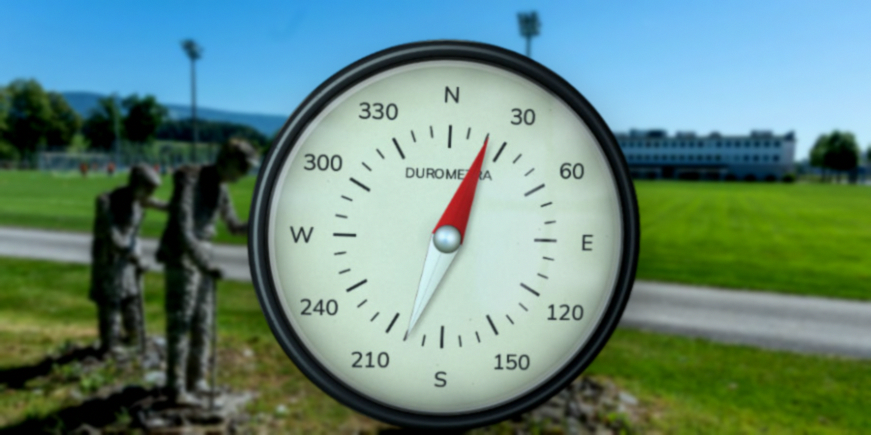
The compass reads 20 °
